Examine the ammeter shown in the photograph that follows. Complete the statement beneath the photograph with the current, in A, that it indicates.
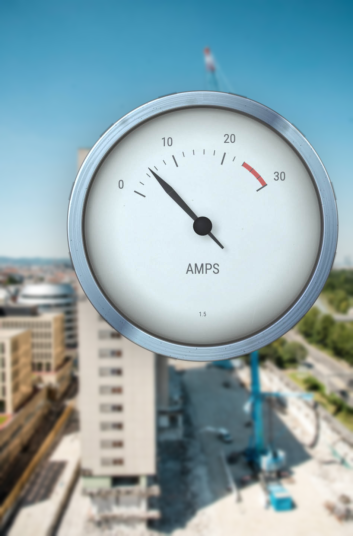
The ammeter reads 5 A
